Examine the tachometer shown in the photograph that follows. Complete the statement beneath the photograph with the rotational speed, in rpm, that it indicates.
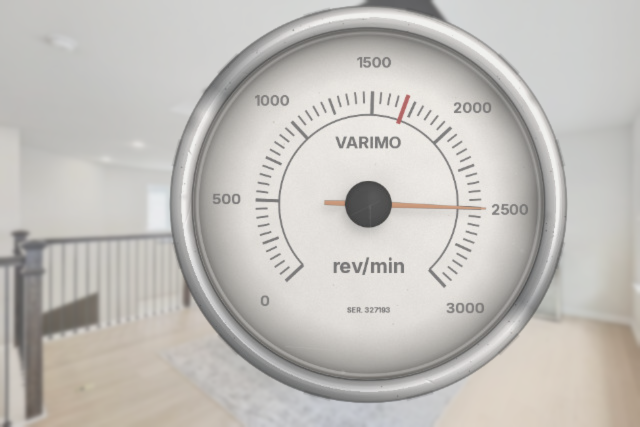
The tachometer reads 2500 rpm
